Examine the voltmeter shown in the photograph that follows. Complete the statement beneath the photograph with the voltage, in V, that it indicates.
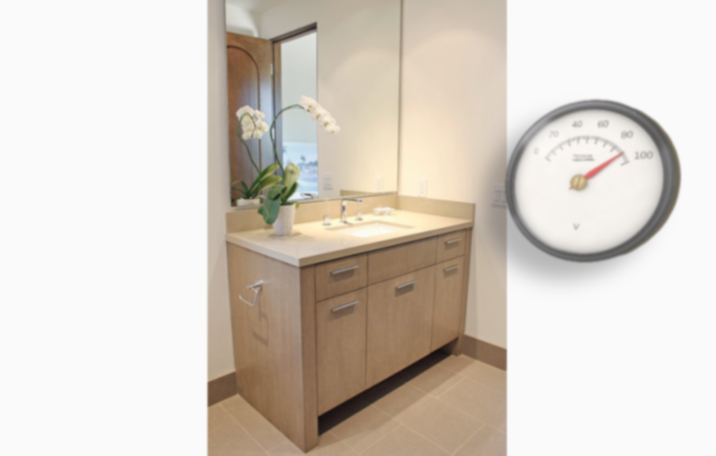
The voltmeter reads 90 V
